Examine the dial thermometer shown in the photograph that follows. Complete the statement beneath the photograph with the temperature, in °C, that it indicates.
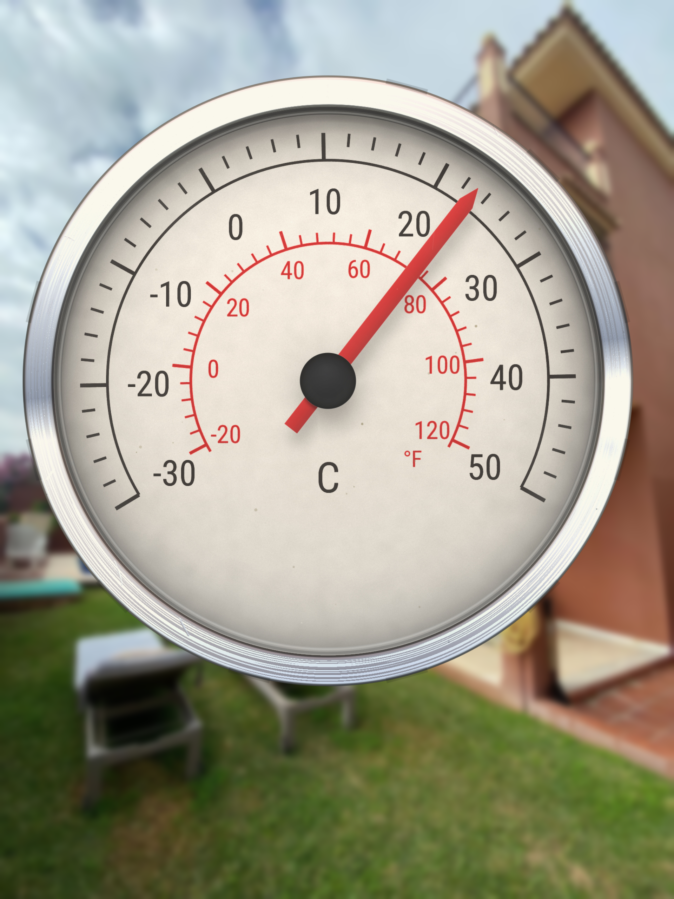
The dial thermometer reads 23 °C
